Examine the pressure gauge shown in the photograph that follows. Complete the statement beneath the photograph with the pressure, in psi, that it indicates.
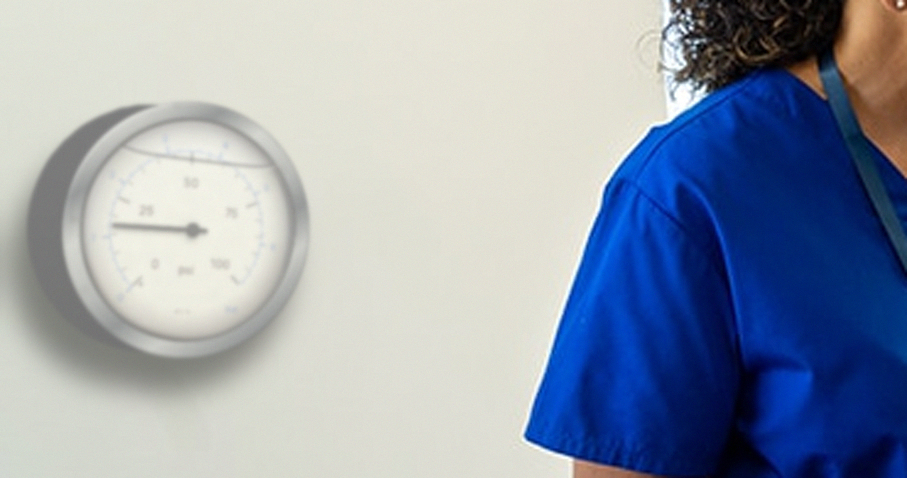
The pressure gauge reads 17.5 psi
